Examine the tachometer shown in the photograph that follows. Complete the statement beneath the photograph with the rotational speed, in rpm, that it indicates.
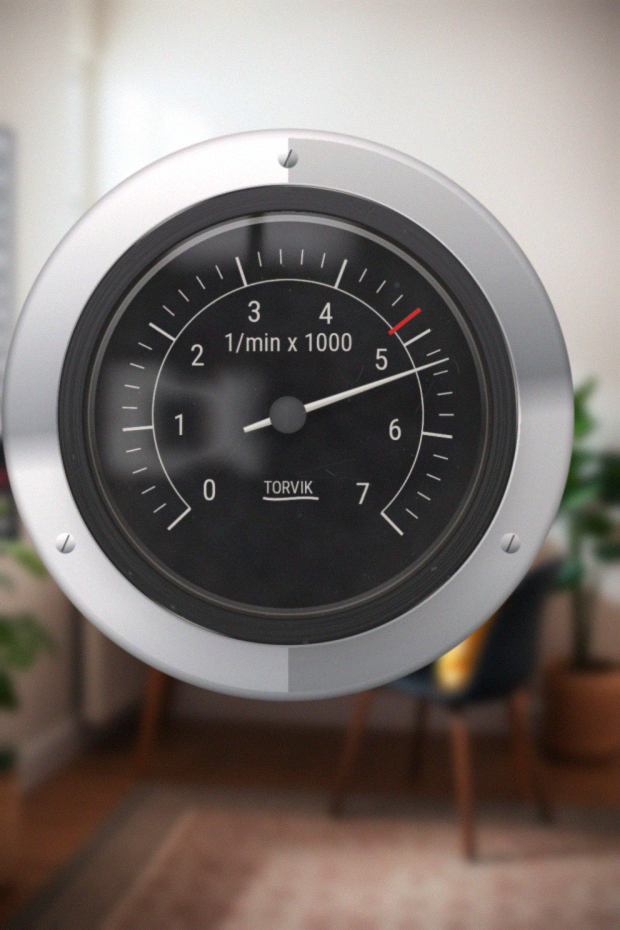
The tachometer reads 5300 rpm
